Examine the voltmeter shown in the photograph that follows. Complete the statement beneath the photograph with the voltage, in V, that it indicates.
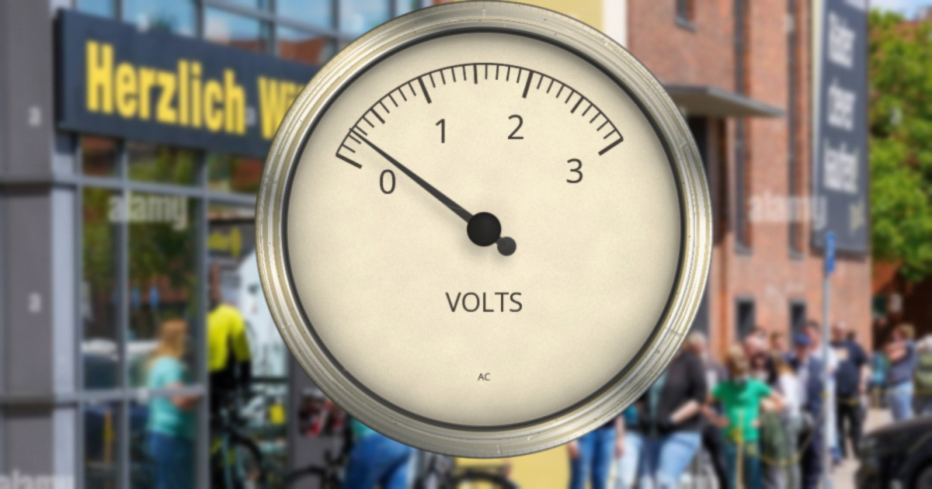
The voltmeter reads 0.25 V
